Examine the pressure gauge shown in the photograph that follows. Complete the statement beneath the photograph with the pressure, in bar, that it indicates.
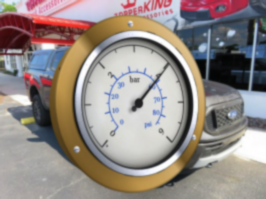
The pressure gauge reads 4 bar
